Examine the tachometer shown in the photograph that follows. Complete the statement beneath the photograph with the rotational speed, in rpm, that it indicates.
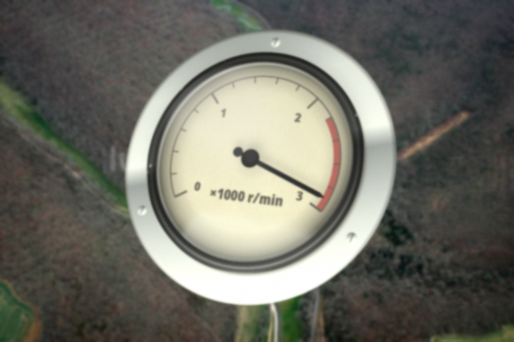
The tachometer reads 2900 rpm
